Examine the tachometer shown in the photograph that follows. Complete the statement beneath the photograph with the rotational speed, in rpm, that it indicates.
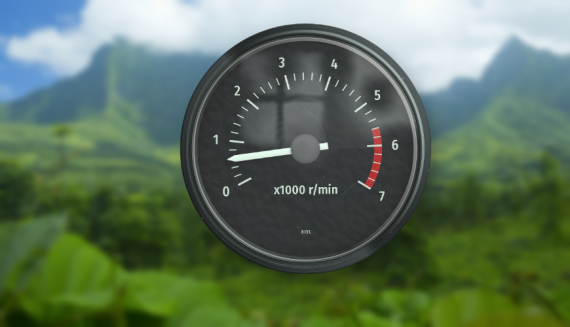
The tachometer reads 600 rpm
